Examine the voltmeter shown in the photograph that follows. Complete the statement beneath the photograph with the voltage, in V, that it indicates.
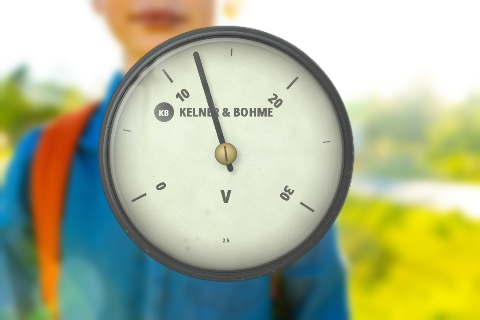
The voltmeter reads 12.5 V
